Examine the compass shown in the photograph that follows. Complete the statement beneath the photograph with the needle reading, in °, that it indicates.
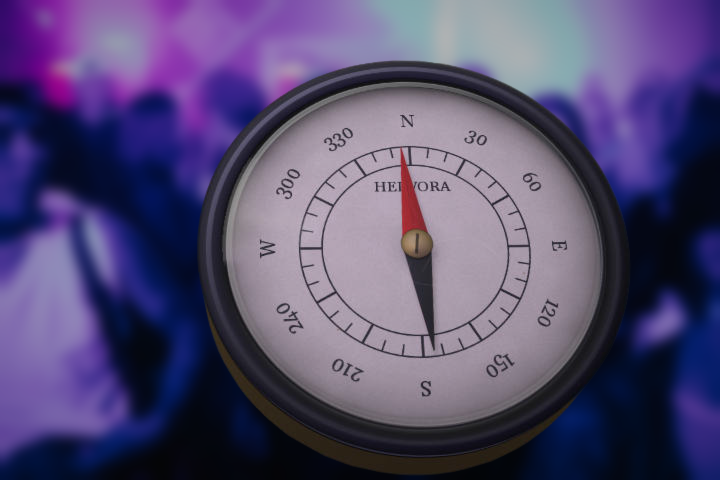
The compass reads 355 °
